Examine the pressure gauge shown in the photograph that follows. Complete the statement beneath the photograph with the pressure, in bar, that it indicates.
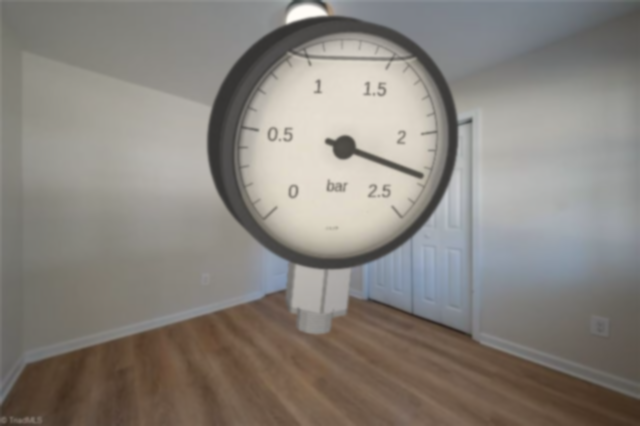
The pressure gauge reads 2.25 bar
